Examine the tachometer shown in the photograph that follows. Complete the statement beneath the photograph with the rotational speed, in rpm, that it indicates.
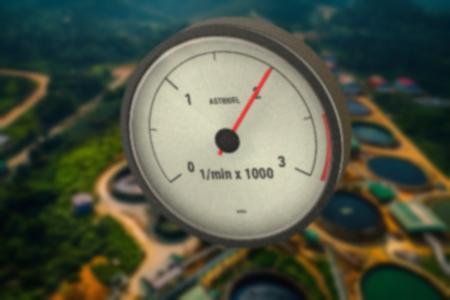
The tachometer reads 2000 rpm
